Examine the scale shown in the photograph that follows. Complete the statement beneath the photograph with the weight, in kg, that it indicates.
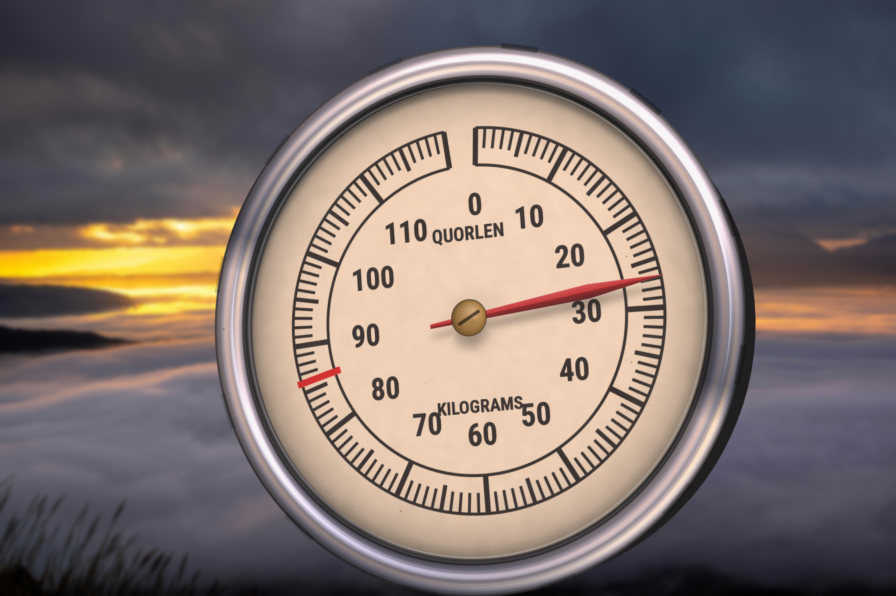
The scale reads 27 kg
